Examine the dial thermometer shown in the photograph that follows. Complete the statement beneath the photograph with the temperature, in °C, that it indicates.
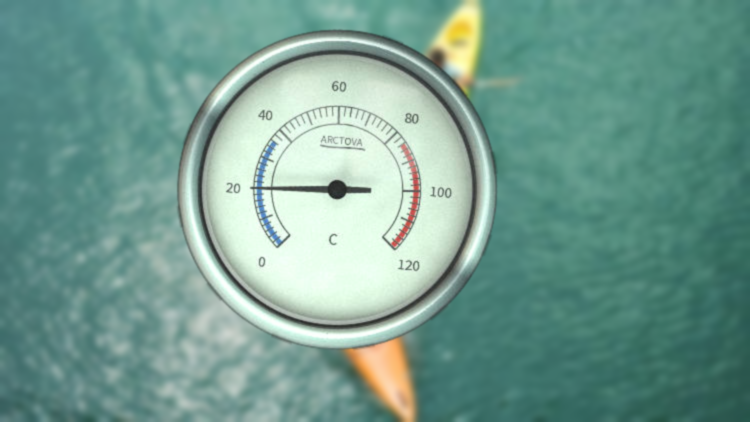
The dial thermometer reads 20 °C
